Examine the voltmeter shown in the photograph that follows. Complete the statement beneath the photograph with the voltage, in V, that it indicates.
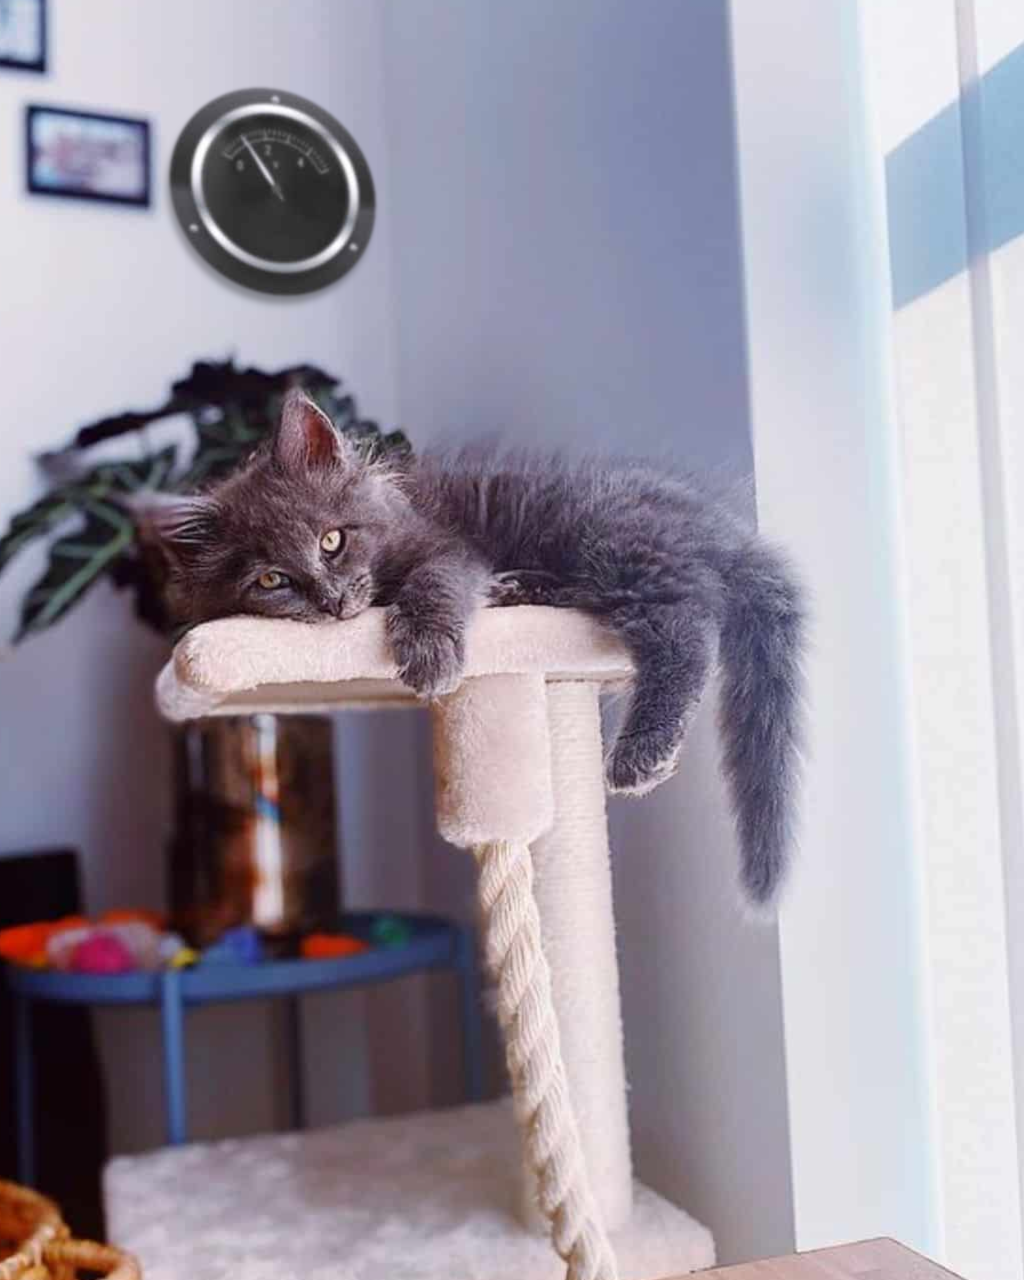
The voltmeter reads 1 V
